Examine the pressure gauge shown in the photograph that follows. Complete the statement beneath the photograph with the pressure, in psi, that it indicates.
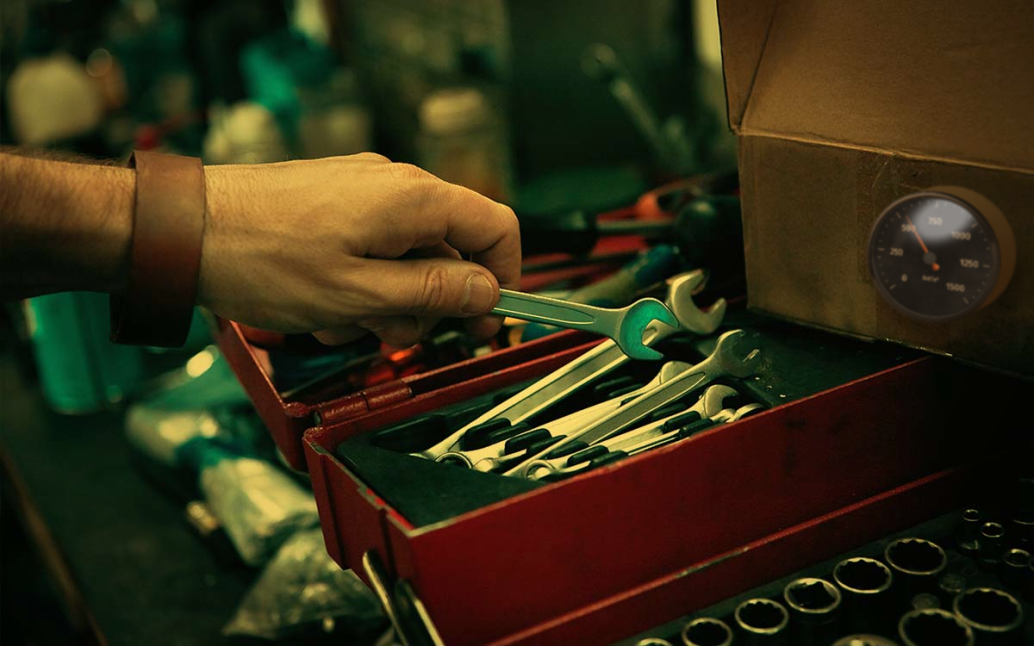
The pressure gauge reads 550 psi
